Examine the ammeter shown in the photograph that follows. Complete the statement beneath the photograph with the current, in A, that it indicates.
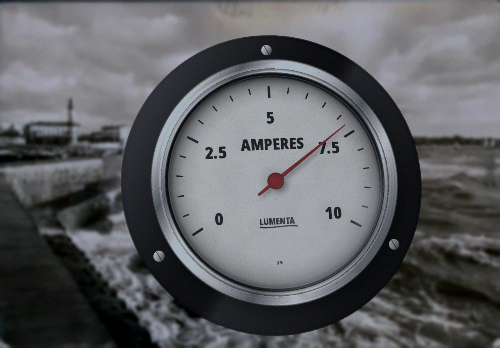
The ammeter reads 7.25 A
